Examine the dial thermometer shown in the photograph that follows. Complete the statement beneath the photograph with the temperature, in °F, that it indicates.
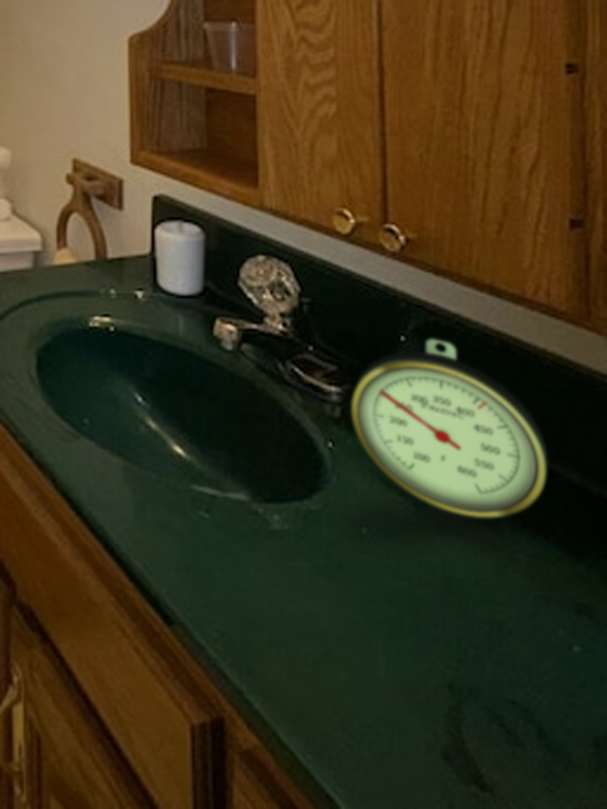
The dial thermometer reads 250 °F
